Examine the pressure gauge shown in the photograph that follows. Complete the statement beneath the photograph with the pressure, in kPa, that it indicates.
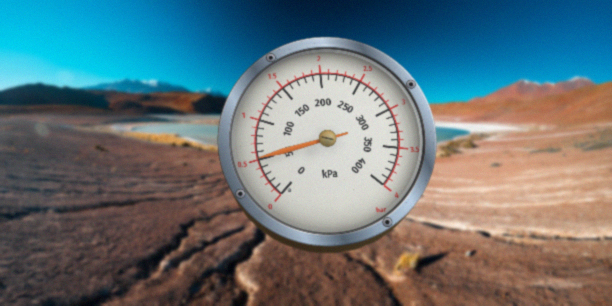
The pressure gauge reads 50 kPa
